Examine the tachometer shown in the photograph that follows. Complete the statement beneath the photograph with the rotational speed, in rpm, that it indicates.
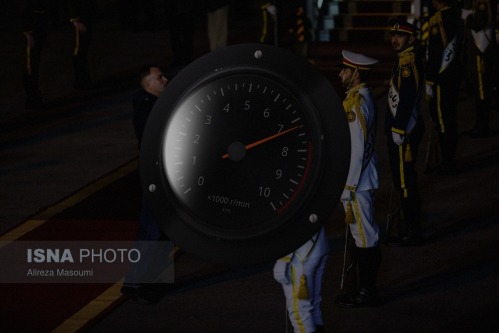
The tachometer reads 7250 rpm
